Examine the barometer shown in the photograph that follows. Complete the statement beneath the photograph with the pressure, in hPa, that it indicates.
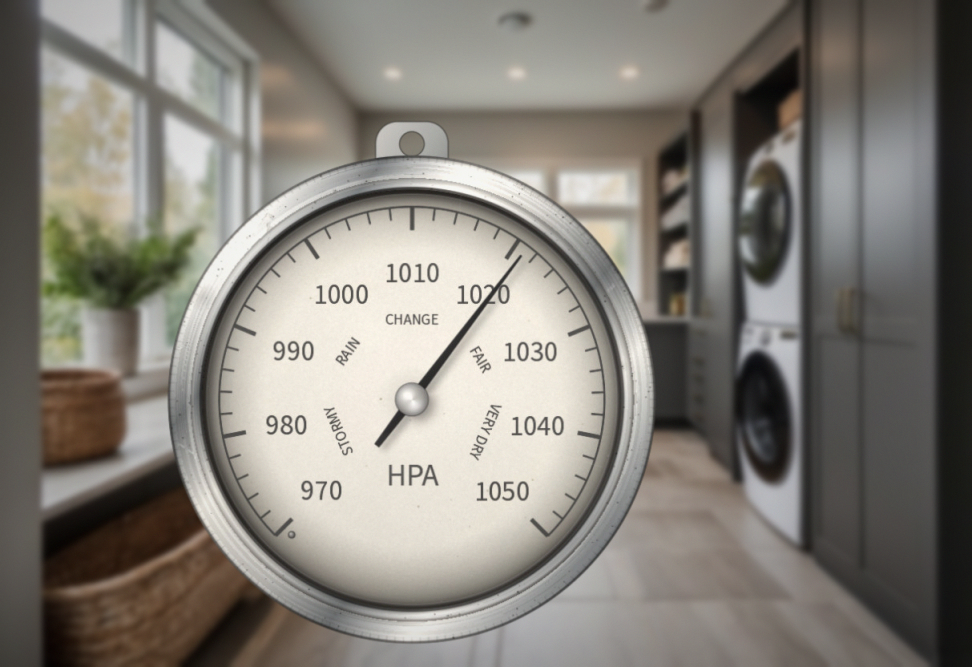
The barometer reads 1021 hPa
